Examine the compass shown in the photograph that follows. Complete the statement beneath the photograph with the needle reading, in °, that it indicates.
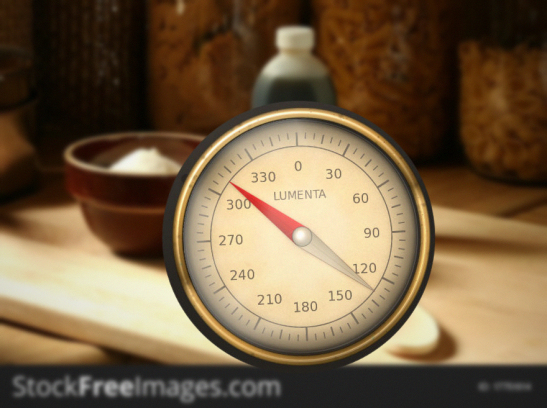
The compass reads 310 °
